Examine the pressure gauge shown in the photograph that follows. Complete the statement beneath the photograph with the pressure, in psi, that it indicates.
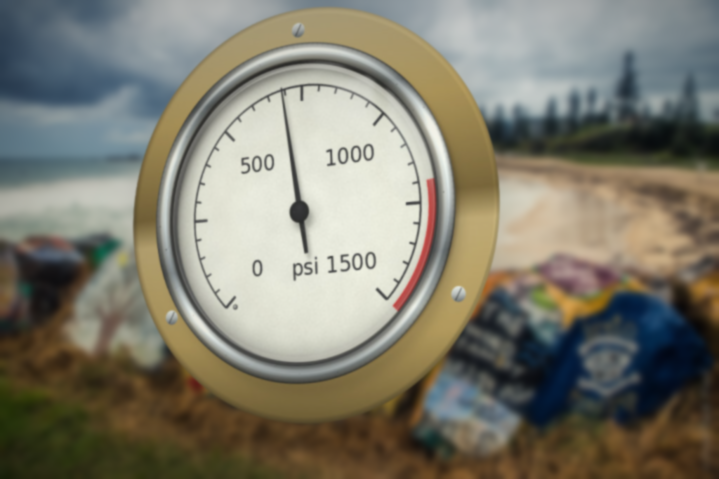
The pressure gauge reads 700 psi
